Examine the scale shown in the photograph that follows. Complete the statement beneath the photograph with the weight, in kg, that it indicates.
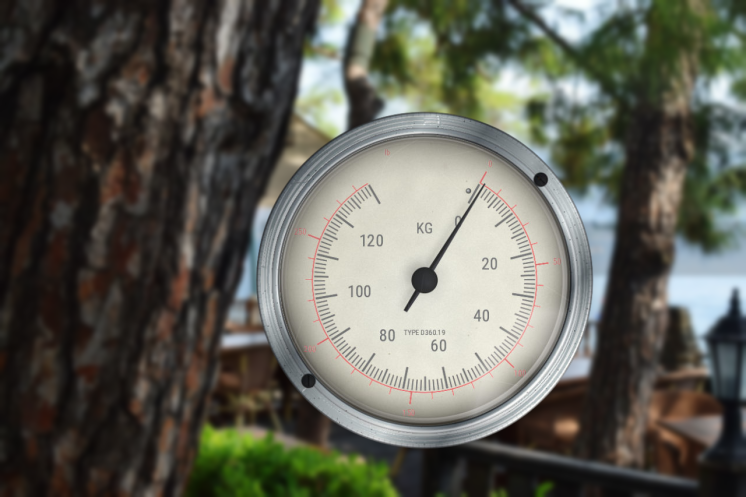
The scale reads 1 kg
